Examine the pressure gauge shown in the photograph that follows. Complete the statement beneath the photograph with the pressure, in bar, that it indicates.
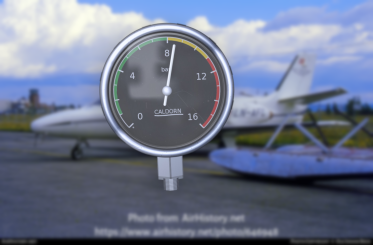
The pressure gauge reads 8.5 bar
